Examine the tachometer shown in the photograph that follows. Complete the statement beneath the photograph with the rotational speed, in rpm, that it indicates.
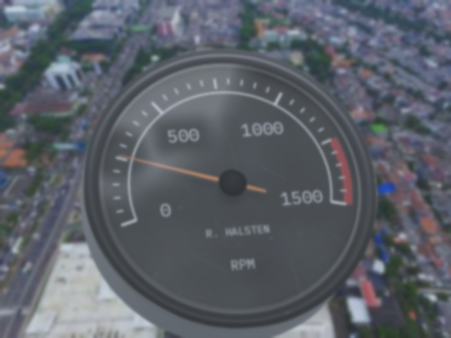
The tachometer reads 250 rpm
